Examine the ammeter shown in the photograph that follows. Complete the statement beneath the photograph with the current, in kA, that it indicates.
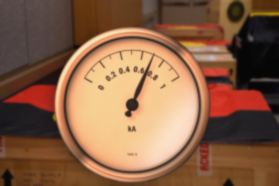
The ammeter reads 0.7 kA
